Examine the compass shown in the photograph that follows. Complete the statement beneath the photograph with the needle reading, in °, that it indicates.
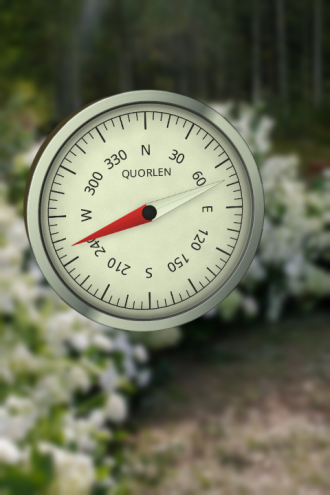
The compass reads 250 °
